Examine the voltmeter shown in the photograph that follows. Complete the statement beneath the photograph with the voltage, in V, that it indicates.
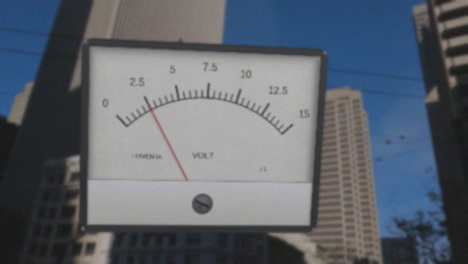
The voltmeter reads 2.5 V
